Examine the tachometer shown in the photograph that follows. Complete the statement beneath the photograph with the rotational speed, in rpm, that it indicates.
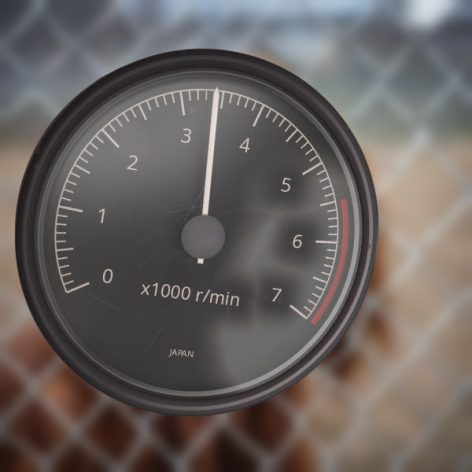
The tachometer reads 3400 rpm
